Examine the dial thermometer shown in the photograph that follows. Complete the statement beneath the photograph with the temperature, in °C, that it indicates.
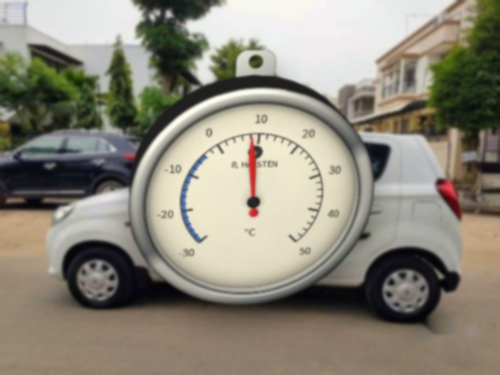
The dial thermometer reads 8 °C
